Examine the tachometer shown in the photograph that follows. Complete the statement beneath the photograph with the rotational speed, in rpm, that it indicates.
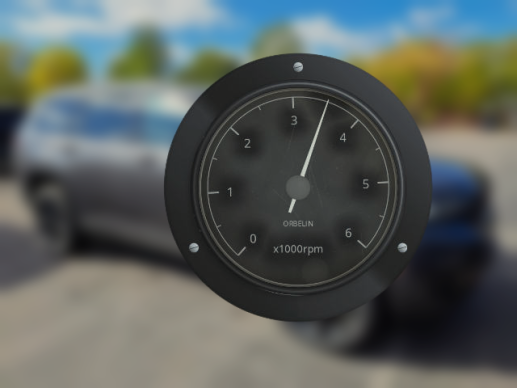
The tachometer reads 3500 rpm
